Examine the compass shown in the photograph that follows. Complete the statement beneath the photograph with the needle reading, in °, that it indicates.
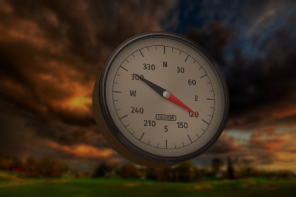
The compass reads 120 °
